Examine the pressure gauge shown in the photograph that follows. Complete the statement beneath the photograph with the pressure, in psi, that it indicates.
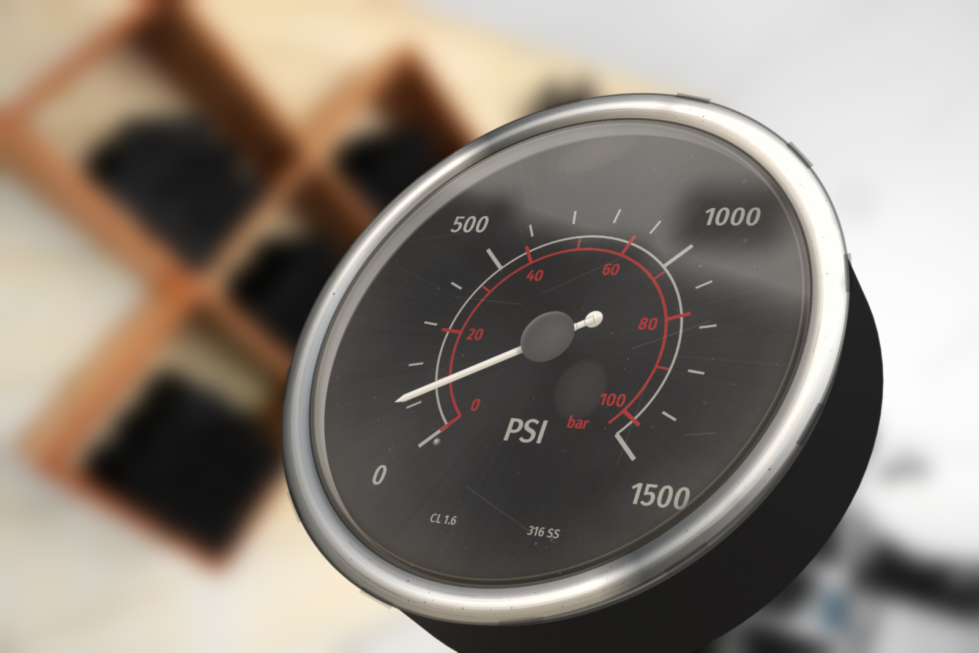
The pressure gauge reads 100 psi
